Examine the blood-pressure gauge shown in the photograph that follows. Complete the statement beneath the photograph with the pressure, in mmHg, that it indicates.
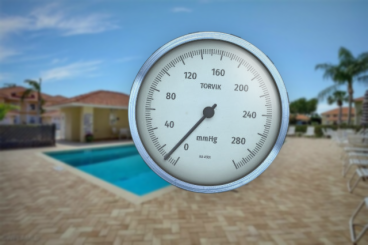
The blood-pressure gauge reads 10 mmHg
